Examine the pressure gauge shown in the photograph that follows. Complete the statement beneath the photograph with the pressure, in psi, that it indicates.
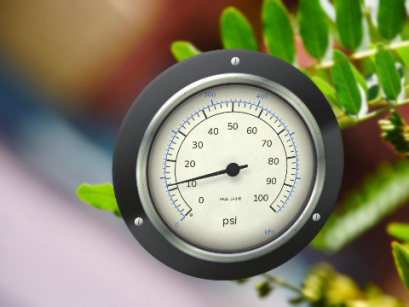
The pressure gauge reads 12 psi
